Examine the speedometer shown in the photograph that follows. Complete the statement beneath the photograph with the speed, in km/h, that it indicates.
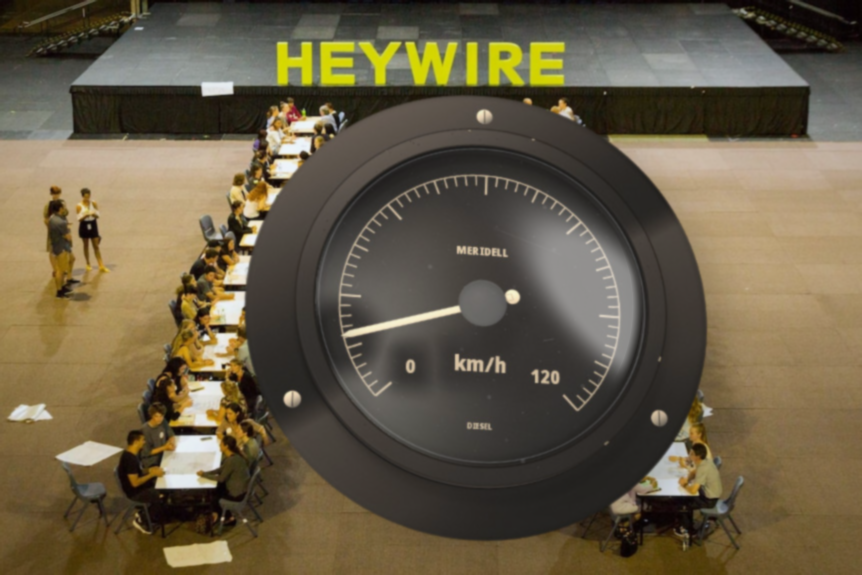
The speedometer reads 12 km/h
